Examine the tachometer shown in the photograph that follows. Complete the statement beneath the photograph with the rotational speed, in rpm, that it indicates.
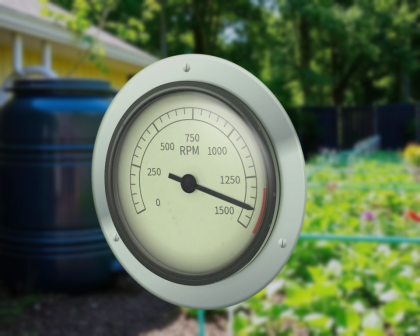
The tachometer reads 1400 rpm
